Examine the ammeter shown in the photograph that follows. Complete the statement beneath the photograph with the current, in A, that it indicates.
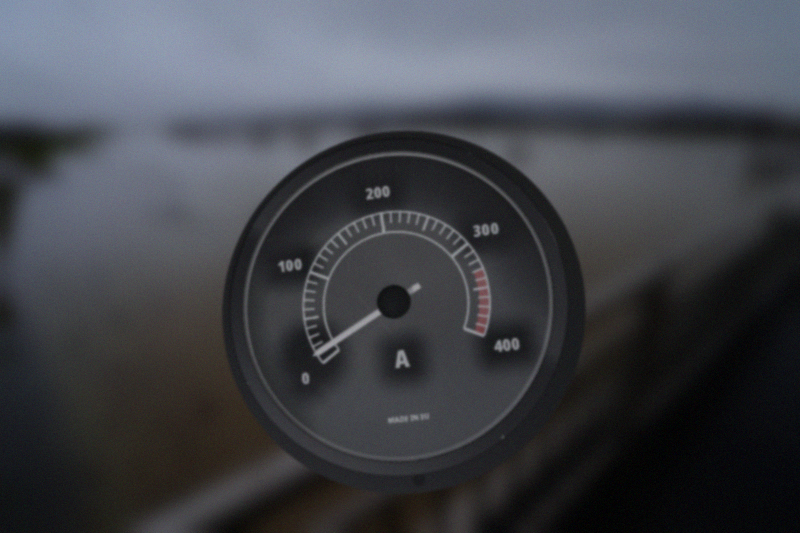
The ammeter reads 10 A
